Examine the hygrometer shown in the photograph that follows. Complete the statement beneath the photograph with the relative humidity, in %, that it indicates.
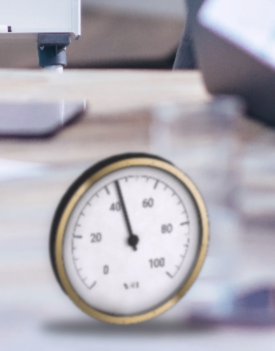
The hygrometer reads 44 %
